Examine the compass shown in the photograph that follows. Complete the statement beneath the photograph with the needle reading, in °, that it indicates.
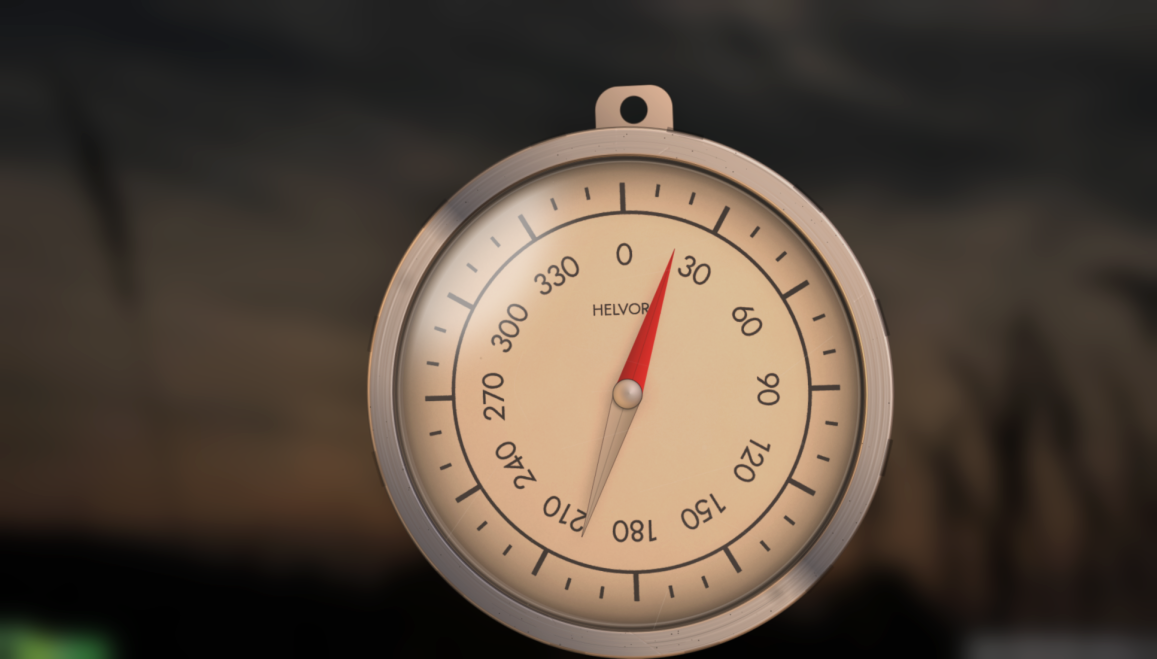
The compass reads 20 °
